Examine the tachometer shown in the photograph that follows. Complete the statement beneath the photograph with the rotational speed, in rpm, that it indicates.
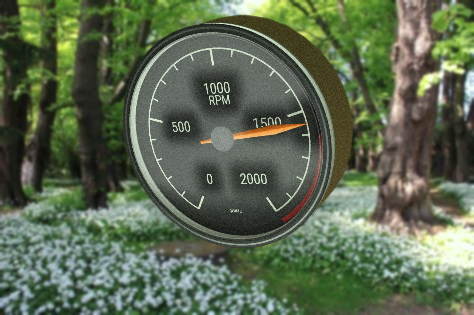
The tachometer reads 1550 rpm
